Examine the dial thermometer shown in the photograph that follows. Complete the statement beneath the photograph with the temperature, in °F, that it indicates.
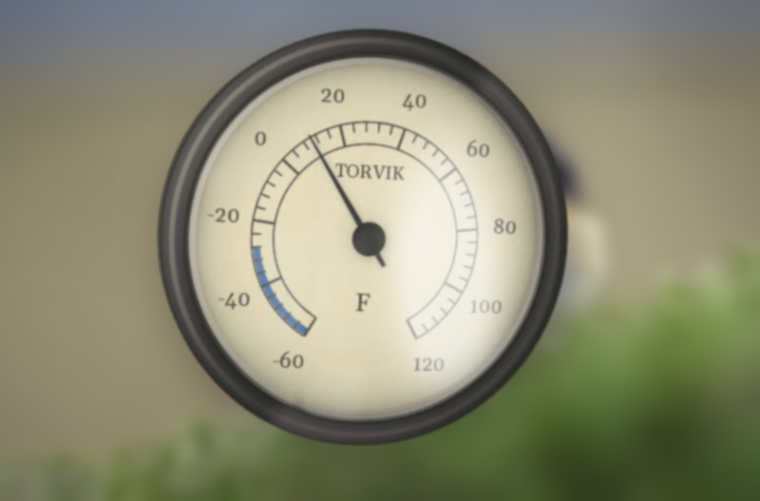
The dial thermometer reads 10 °F
